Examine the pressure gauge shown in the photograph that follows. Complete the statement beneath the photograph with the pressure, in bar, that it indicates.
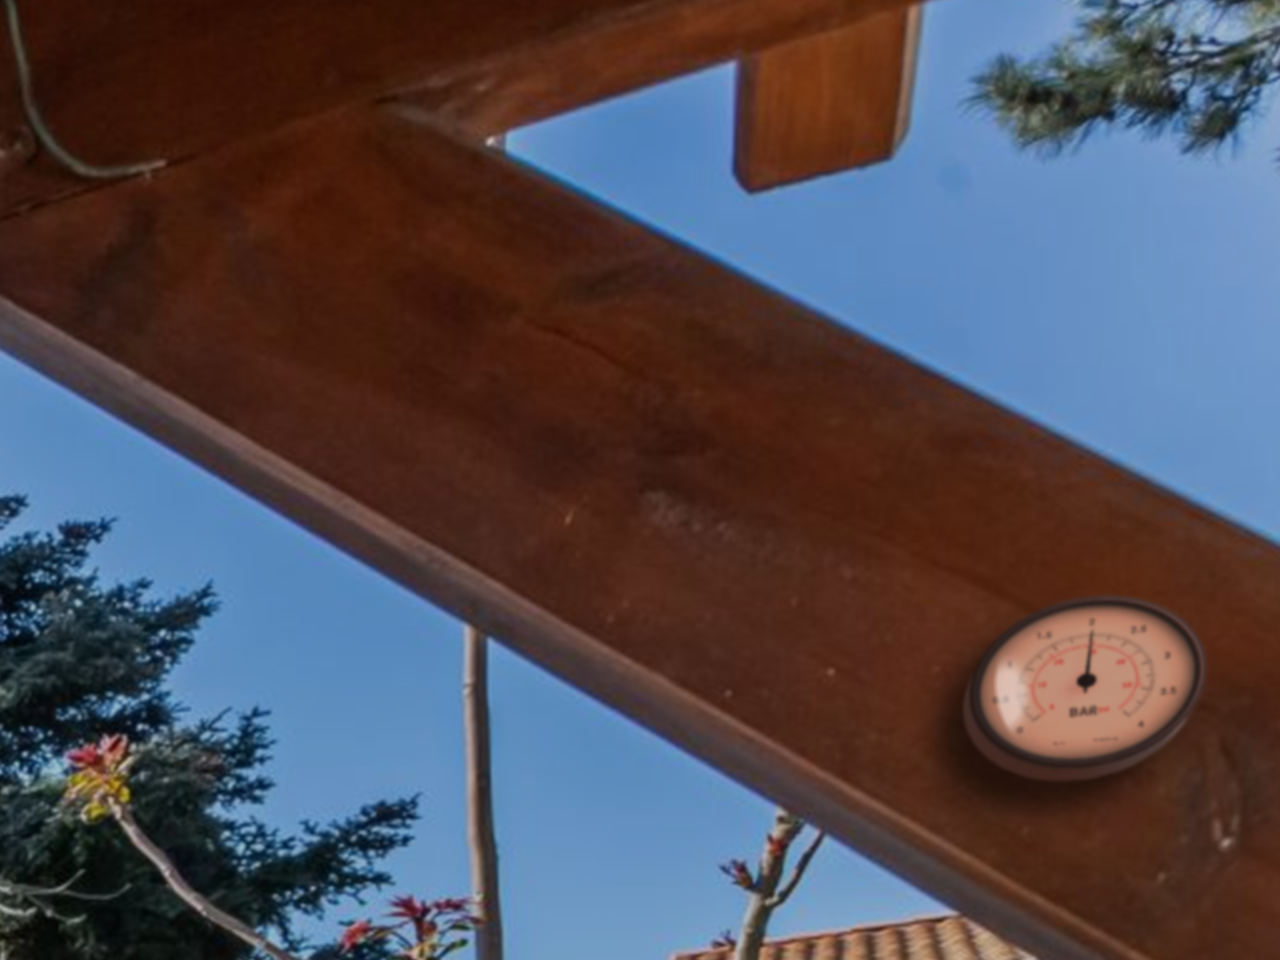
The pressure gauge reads 2 bar
